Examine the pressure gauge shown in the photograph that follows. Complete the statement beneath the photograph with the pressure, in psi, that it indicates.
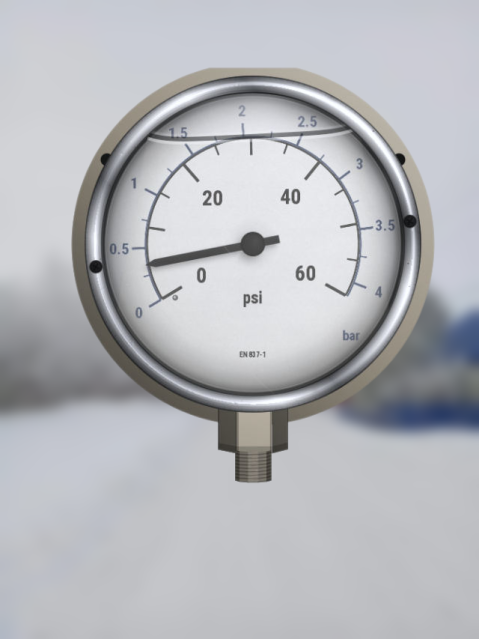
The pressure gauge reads 5 psi
